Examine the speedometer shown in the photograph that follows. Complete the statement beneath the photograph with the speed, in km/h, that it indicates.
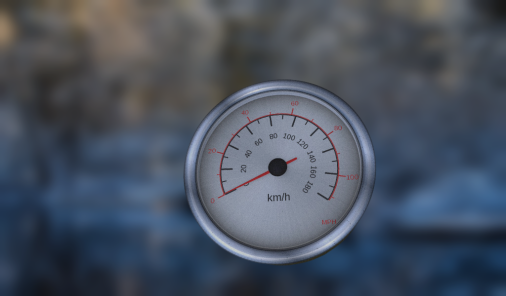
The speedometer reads 0 km/h
